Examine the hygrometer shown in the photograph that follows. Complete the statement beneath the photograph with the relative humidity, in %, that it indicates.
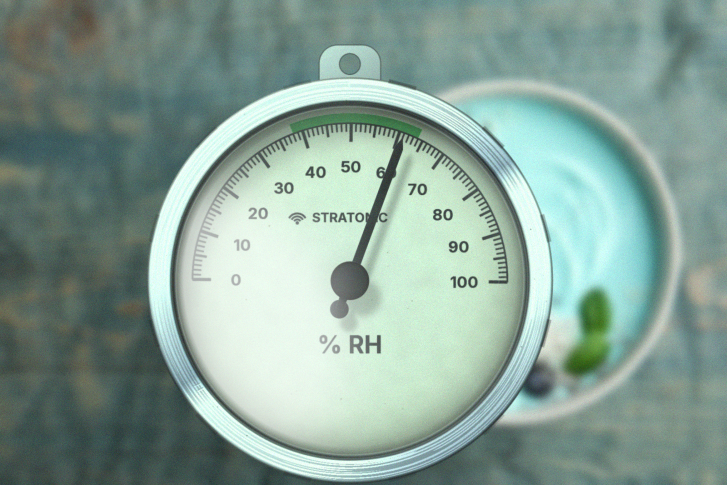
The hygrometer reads 61 %
